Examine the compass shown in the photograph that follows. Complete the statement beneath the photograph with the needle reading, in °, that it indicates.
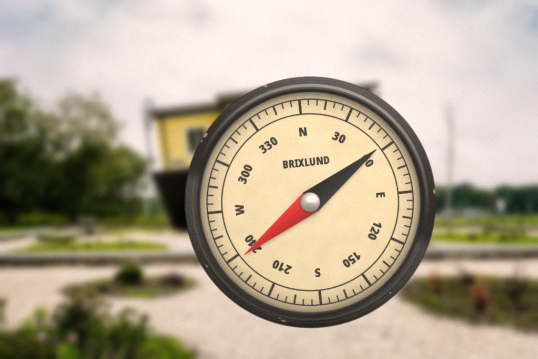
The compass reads 237.5 °
